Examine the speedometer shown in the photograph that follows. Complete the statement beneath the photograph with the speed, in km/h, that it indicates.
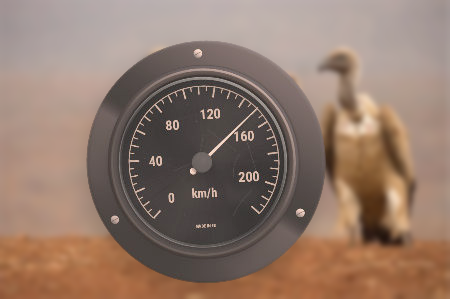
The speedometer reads 150 km/h
